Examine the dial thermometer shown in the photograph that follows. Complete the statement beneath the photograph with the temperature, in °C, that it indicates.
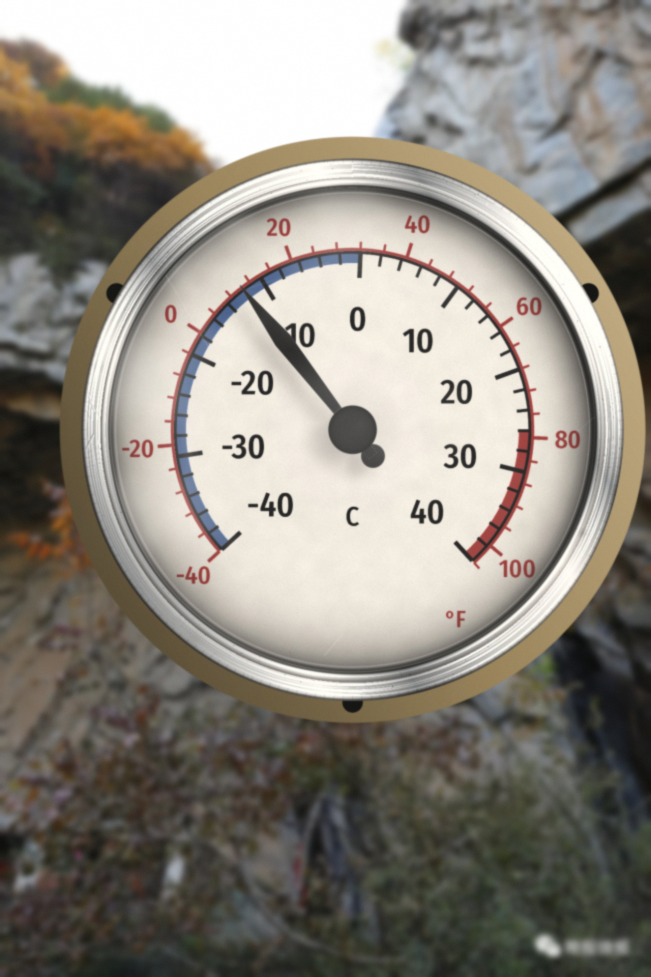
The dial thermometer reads -12 °C
